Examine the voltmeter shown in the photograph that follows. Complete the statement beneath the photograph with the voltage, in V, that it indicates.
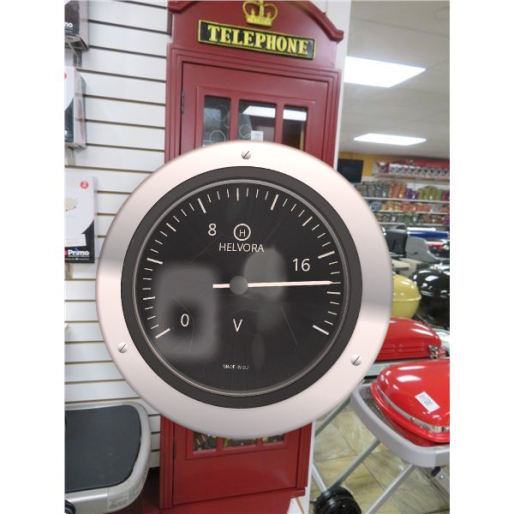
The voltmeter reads 17.5 V
